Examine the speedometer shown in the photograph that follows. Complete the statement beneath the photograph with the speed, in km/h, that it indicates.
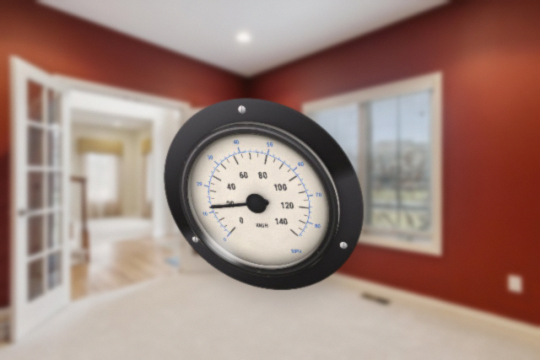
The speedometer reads 20 km/h
